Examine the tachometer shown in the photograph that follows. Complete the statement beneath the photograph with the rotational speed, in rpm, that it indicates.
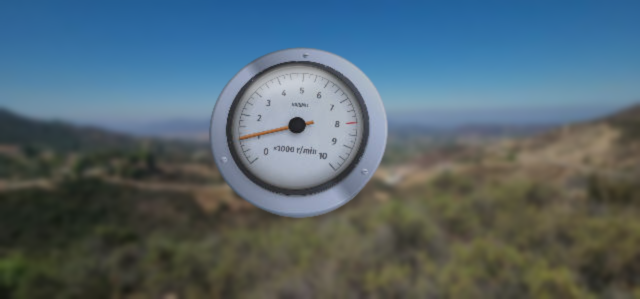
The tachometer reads 1000 rpm
